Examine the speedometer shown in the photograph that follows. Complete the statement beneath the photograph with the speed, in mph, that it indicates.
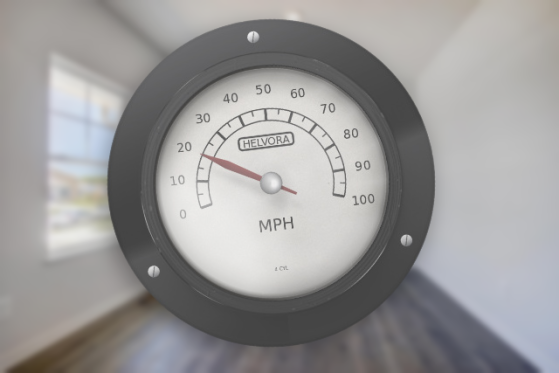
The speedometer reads 20 mph
